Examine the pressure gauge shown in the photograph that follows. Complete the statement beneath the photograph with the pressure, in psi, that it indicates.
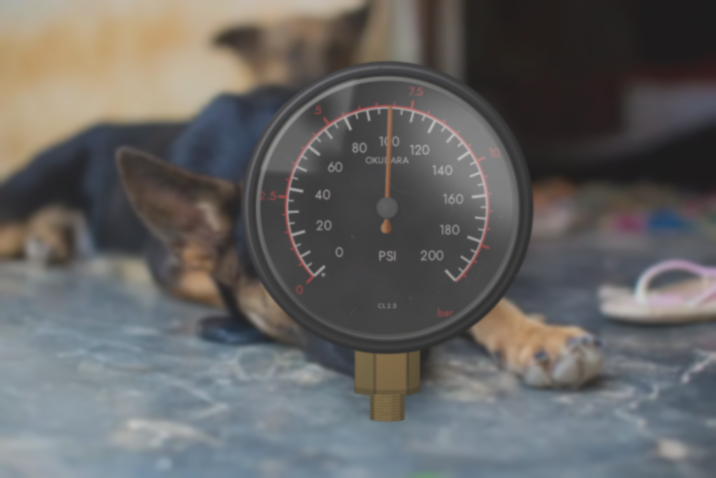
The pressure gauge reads 100 psi
